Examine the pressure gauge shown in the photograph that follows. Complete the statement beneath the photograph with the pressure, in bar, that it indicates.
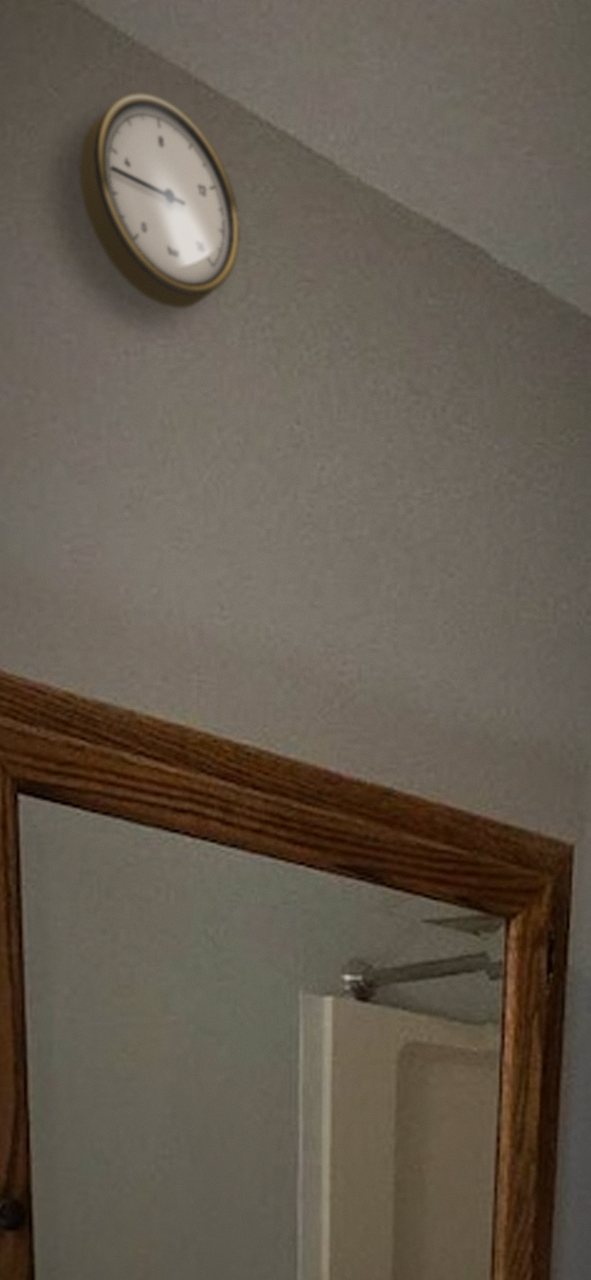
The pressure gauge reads 3 bar
